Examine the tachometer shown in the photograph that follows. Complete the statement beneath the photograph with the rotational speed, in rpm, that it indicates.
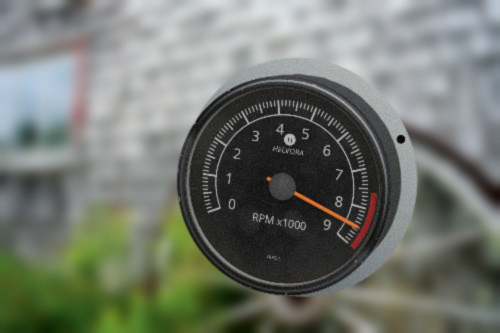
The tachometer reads 8500 rpm
